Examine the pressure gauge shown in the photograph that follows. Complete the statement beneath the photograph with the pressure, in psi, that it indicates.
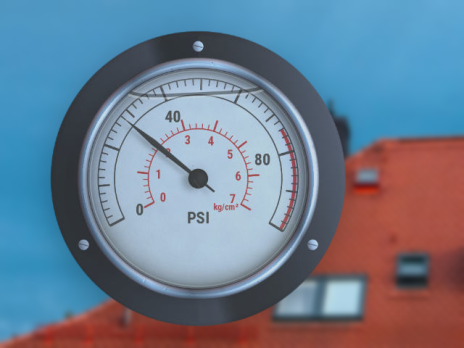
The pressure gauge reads 28 psi
